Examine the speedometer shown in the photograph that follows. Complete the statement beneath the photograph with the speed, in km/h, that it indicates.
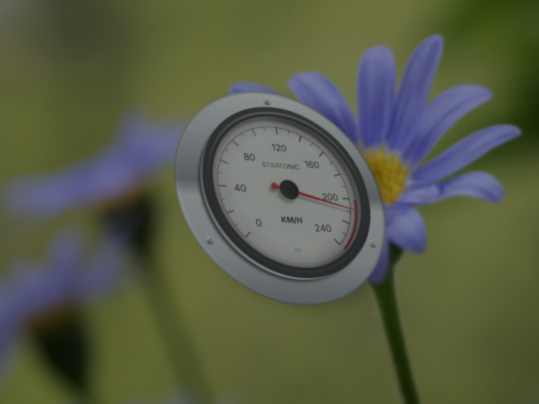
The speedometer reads 210 km/h
